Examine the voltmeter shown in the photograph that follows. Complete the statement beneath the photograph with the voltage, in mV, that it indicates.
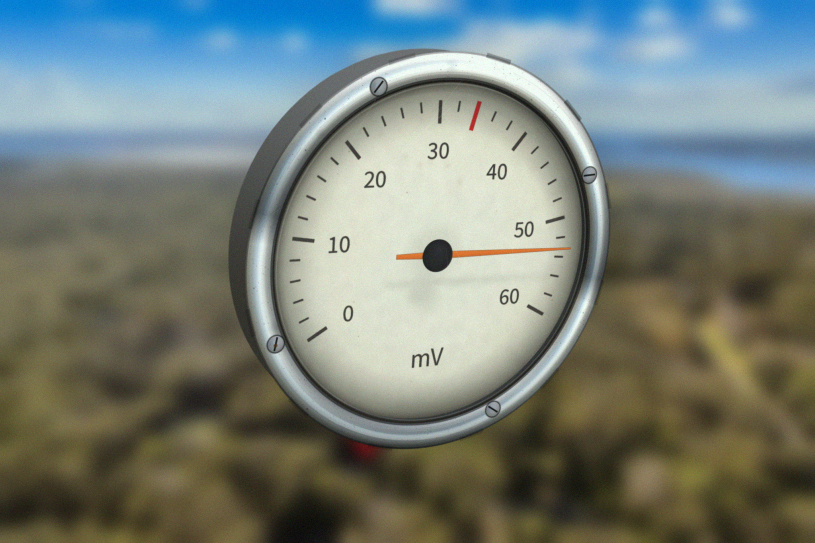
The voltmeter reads 53 mV
